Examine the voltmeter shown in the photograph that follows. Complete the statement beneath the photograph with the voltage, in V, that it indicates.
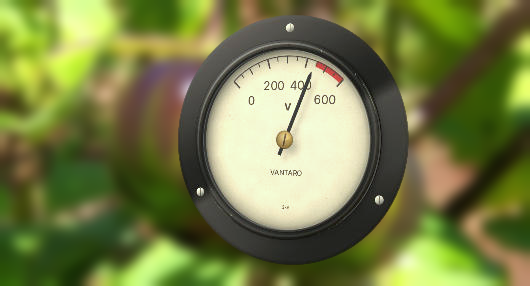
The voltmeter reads 450 V
